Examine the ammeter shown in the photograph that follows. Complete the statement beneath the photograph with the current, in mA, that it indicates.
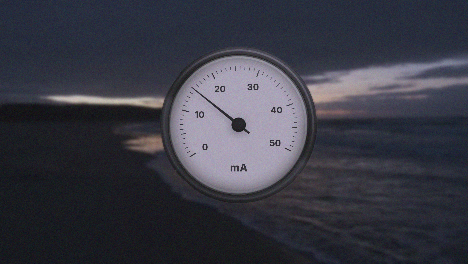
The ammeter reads 15 mA
